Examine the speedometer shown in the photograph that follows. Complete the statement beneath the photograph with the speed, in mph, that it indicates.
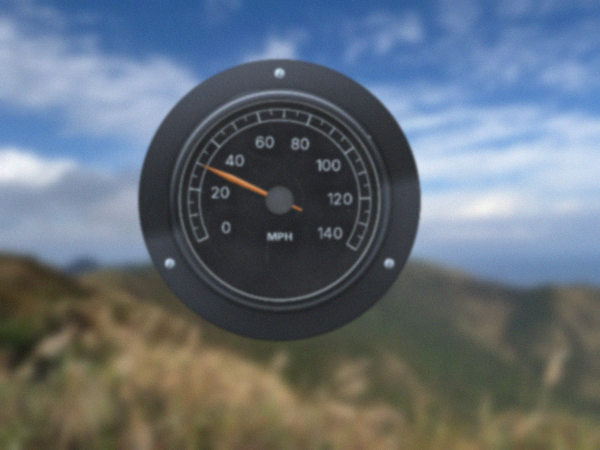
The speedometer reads 30 mph
